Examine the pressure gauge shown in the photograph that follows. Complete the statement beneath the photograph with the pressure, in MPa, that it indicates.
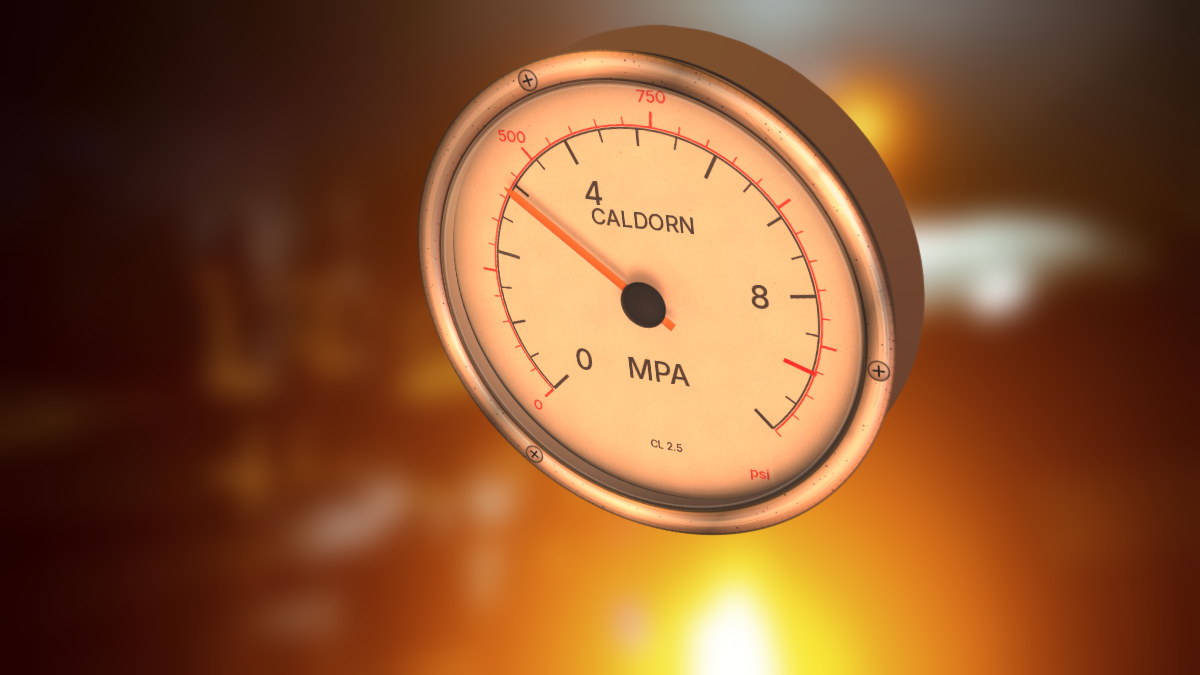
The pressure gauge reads 3 MPa
